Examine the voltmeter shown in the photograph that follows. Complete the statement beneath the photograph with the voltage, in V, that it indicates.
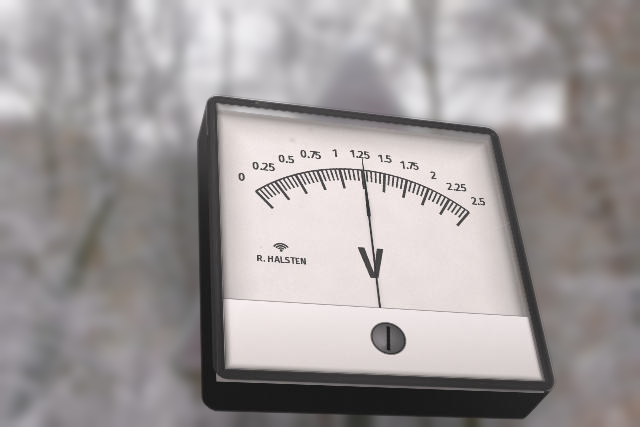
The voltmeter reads 1.25 V
